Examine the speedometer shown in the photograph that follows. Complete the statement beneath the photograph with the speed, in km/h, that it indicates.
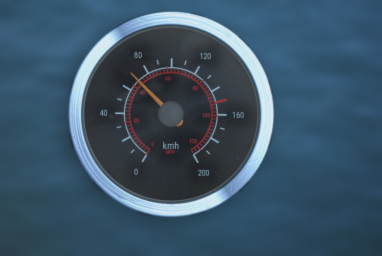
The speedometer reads 70 km/h
